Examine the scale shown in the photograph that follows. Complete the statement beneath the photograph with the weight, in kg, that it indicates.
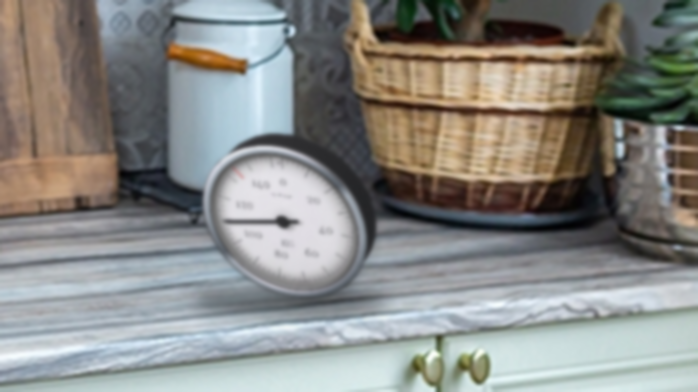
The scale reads 110 kg
